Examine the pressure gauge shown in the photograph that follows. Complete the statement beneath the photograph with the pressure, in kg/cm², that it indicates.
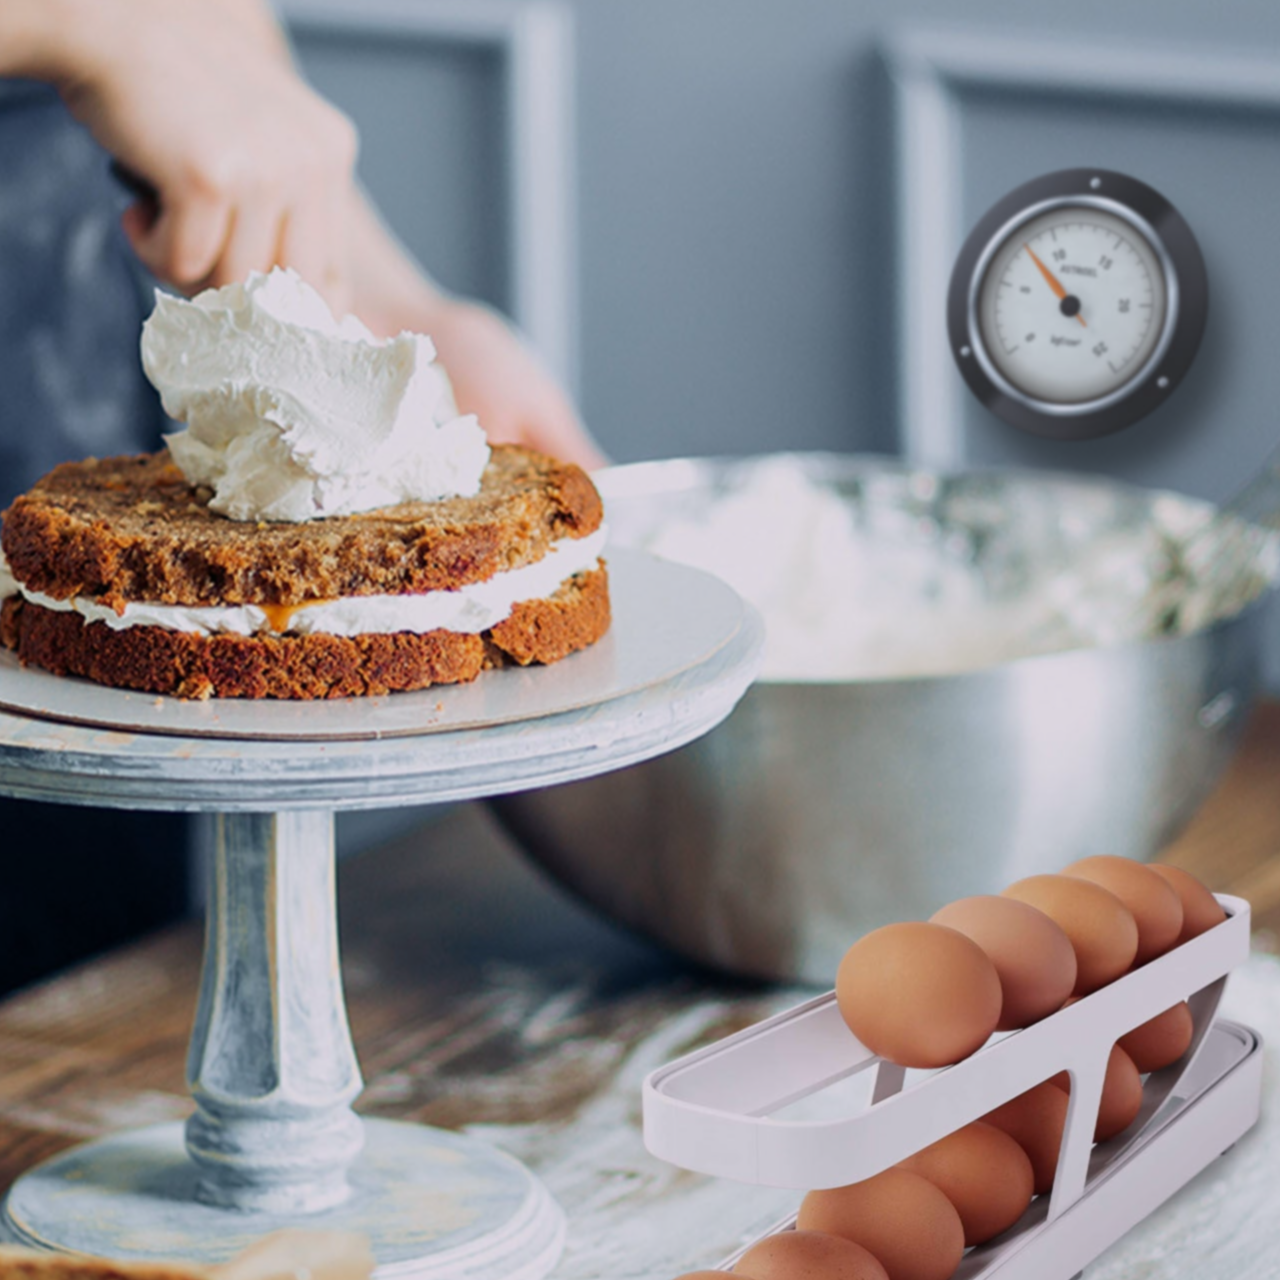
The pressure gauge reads 8 kg/cm²
